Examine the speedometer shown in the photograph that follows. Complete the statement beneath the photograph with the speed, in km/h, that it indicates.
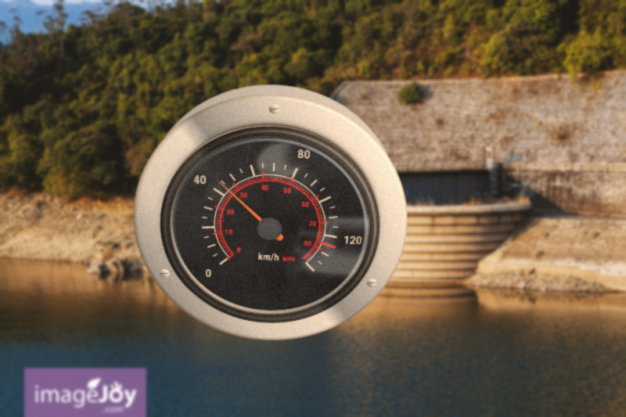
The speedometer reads 45 km/h
